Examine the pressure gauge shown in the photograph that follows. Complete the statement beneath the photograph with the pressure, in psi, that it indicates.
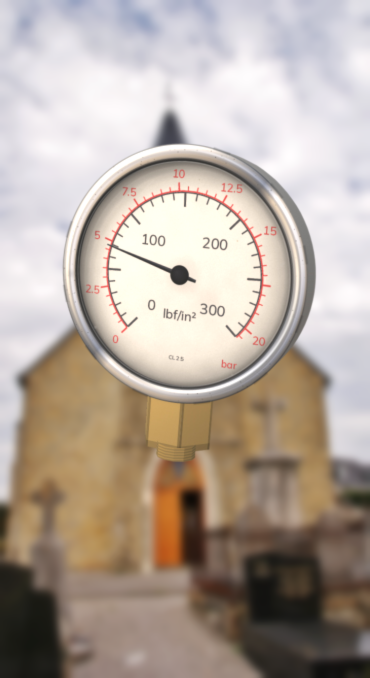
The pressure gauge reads 70 psi
